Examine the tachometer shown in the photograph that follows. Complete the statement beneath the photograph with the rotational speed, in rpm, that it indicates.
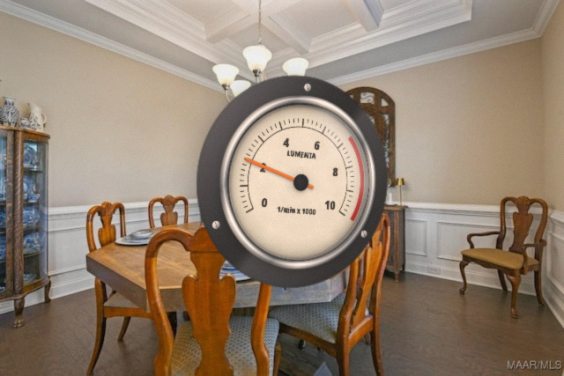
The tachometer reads 2000 rpm
